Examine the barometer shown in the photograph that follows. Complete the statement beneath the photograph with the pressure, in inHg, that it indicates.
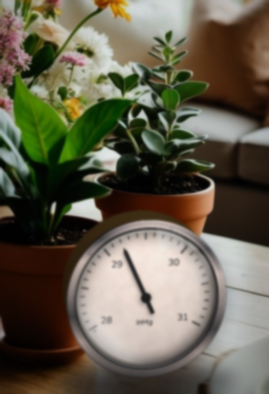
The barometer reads 29.2 inHg
